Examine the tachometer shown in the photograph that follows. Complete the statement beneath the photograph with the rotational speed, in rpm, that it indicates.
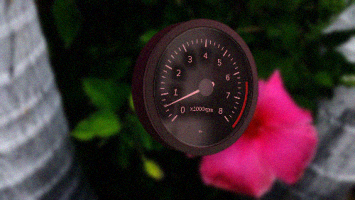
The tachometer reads 600 rpm
